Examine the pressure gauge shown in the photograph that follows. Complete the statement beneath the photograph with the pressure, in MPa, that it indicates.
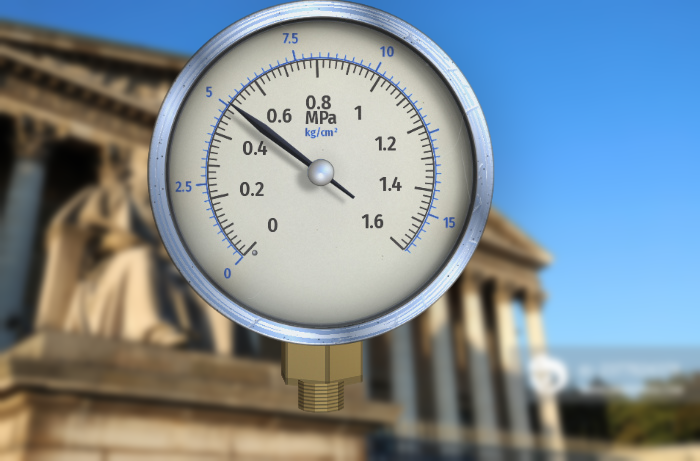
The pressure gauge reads 0.5 MPa
